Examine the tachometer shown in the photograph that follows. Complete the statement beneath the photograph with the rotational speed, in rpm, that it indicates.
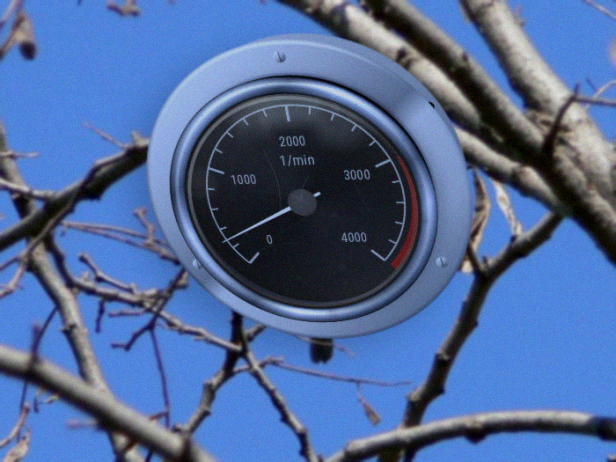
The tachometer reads 300 rpm
